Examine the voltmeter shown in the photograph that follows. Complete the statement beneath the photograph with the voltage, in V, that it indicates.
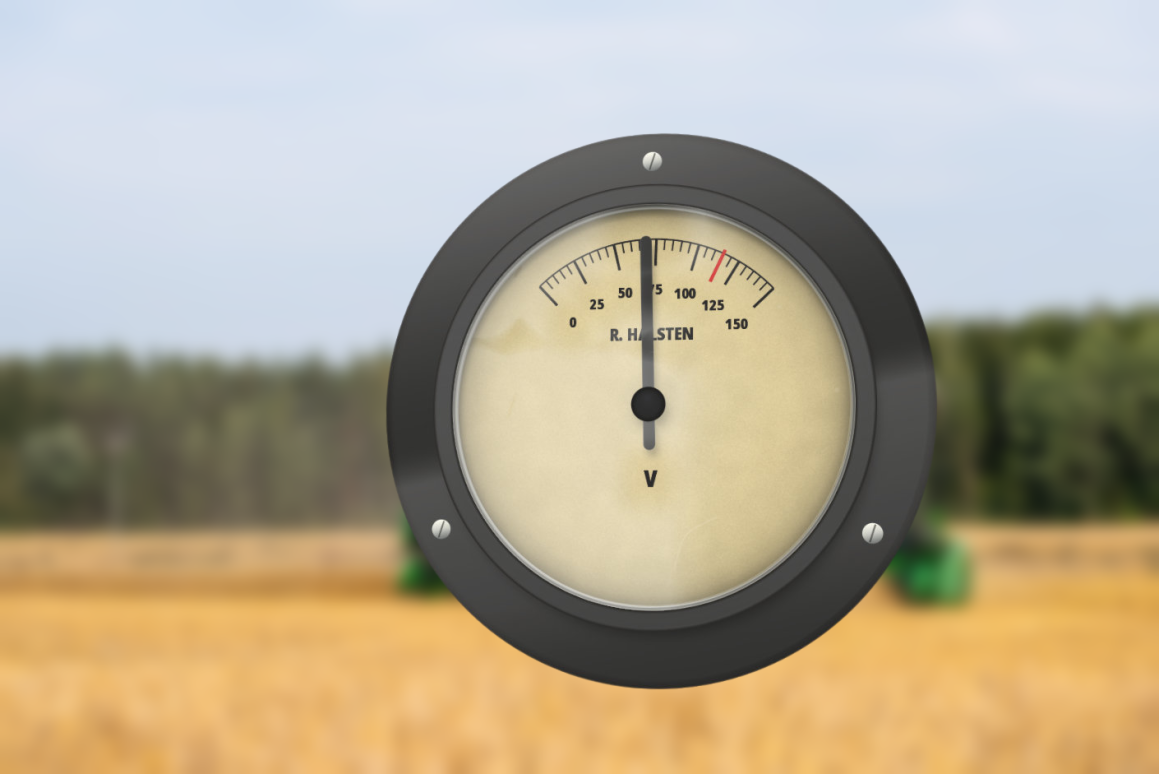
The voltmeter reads 70 V
